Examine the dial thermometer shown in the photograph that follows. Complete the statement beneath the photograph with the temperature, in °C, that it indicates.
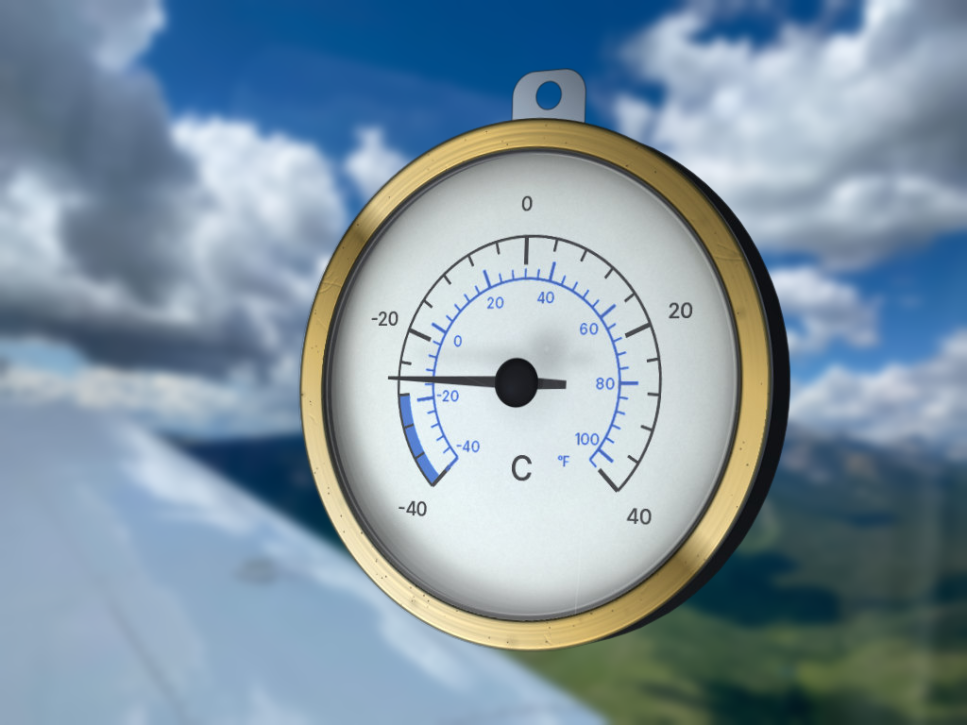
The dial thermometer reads -26 °C
